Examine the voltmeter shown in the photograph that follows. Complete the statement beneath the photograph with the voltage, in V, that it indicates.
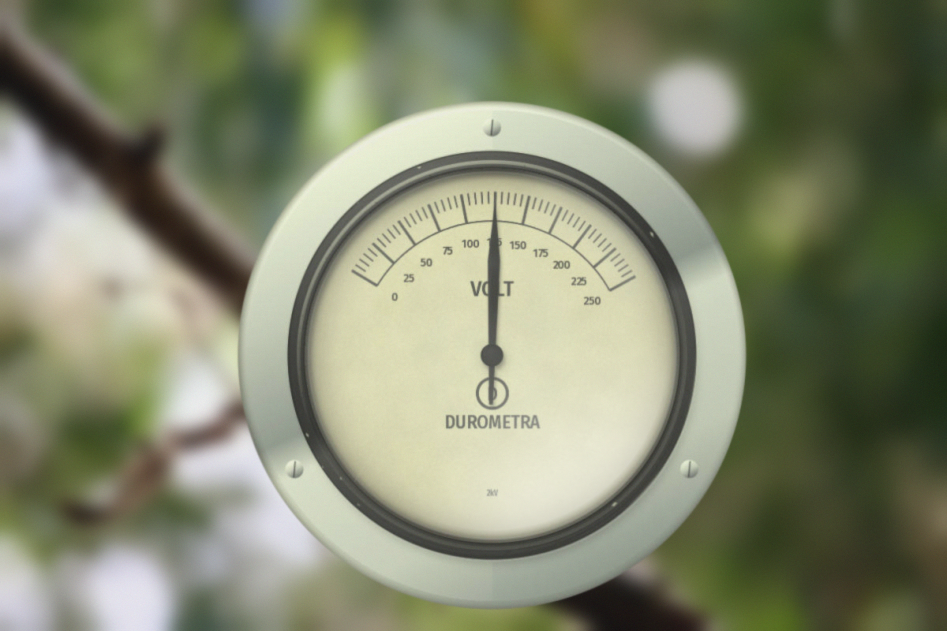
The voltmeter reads 125 V
